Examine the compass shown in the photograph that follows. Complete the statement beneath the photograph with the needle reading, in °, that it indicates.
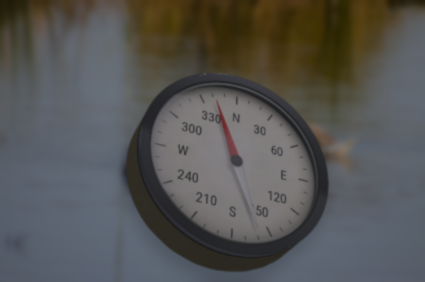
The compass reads 340 °
